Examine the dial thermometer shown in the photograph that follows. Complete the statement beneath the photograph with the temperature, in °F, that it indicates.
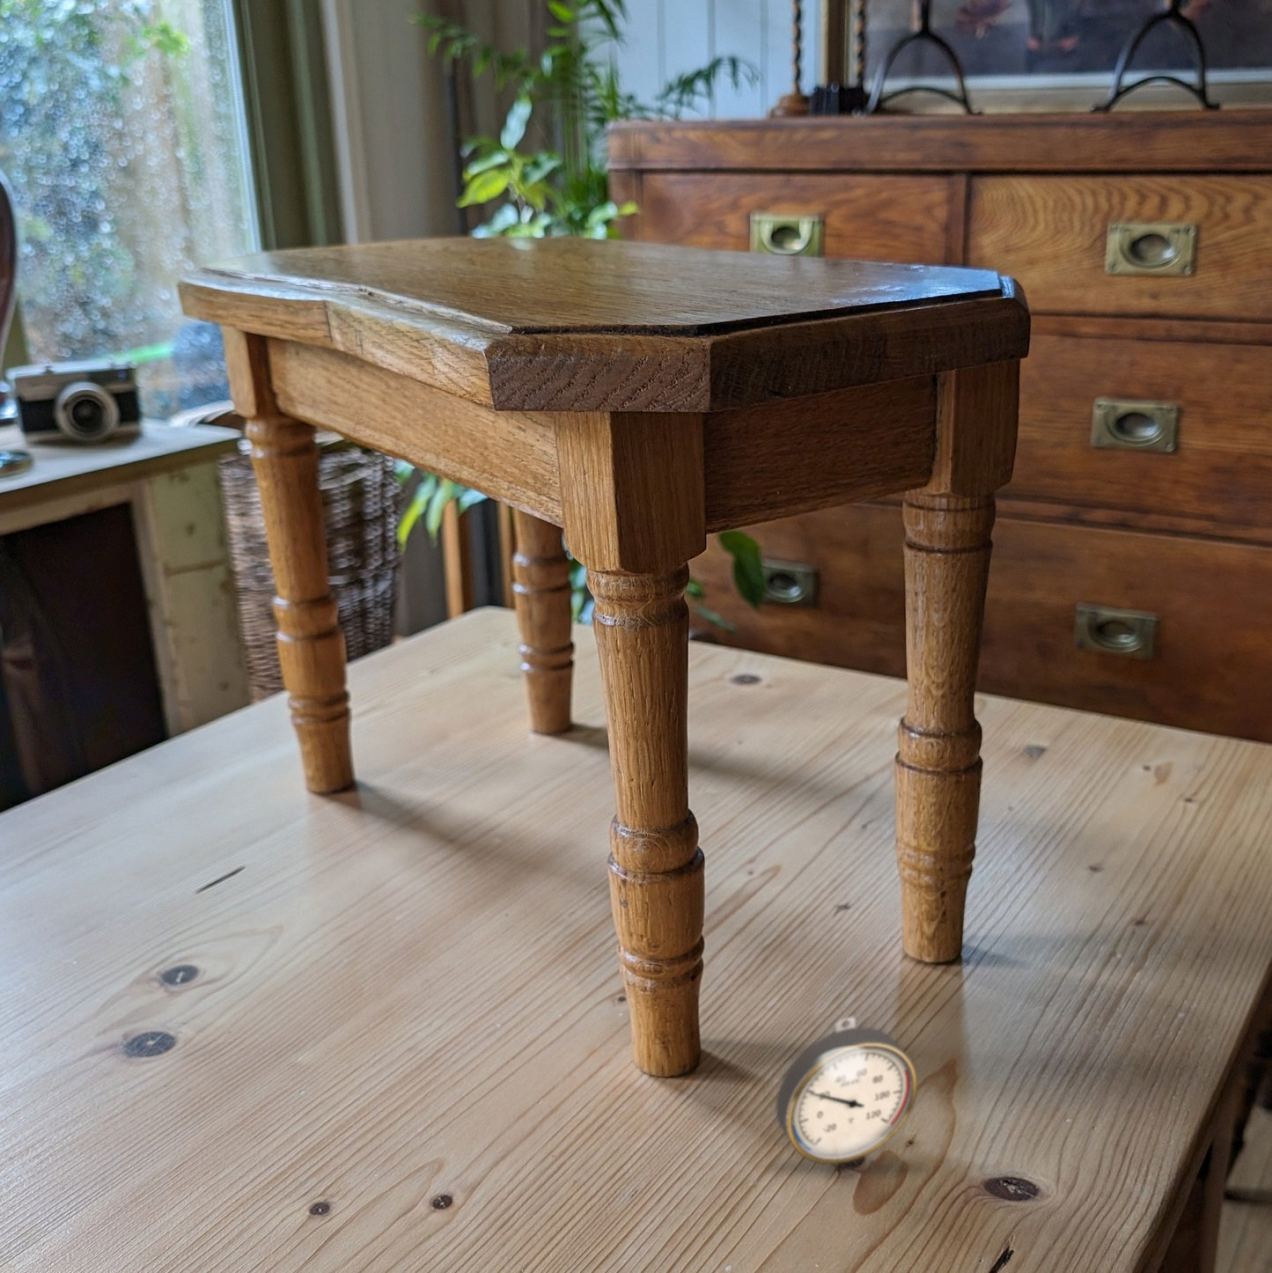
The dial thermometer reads 20 °F
